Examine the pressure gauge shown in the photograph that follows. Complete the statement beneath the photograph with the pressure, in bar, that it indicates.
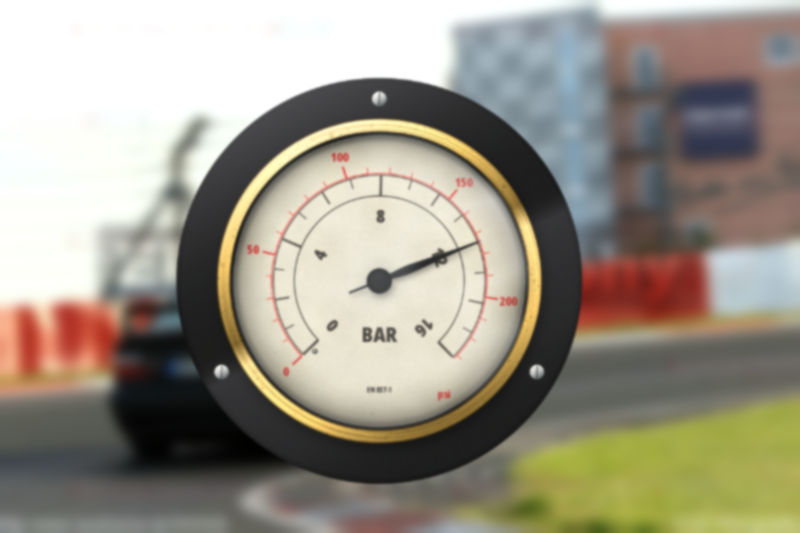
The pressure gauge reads 12 bar
